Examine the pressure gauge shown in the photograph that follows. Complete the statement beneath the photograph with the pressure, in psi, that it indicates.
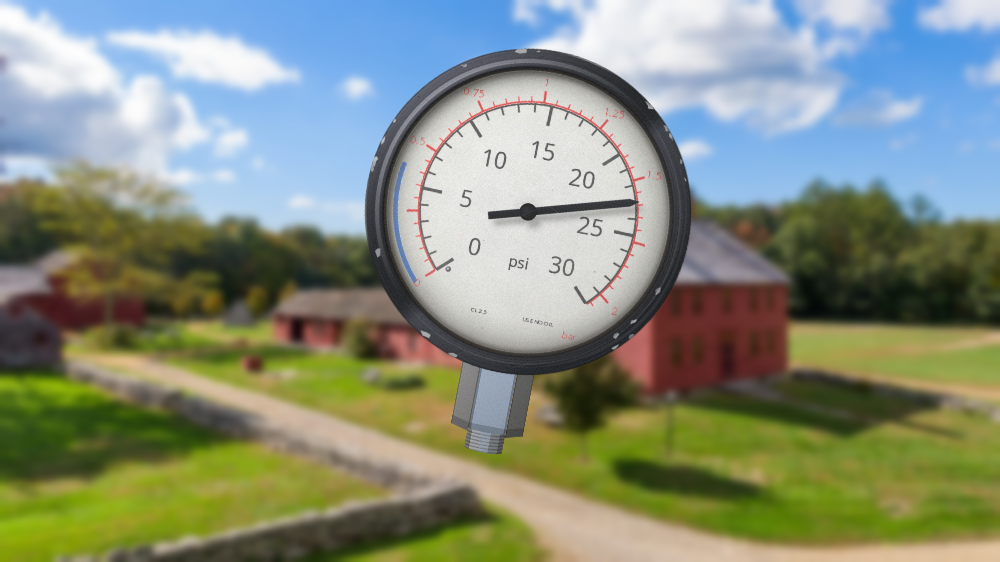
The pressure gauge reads 23 psi
